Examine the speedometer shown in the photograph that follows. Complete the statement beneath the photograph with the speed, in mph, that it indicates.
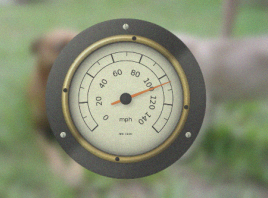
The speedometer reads 105 mph
